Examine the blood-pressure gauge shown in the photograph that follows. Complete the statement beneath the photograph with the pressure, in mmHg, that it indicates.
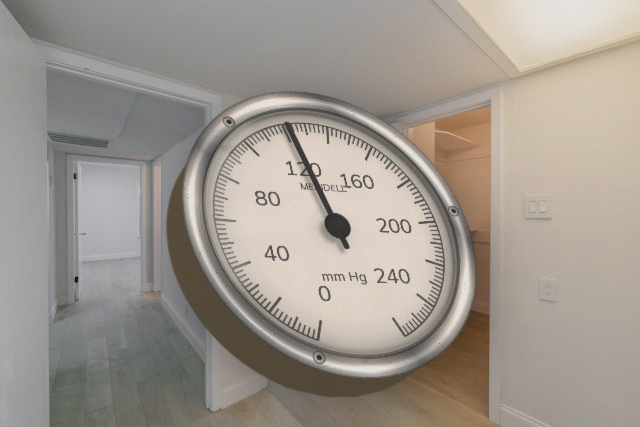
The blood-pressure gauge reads 120 mmHg
